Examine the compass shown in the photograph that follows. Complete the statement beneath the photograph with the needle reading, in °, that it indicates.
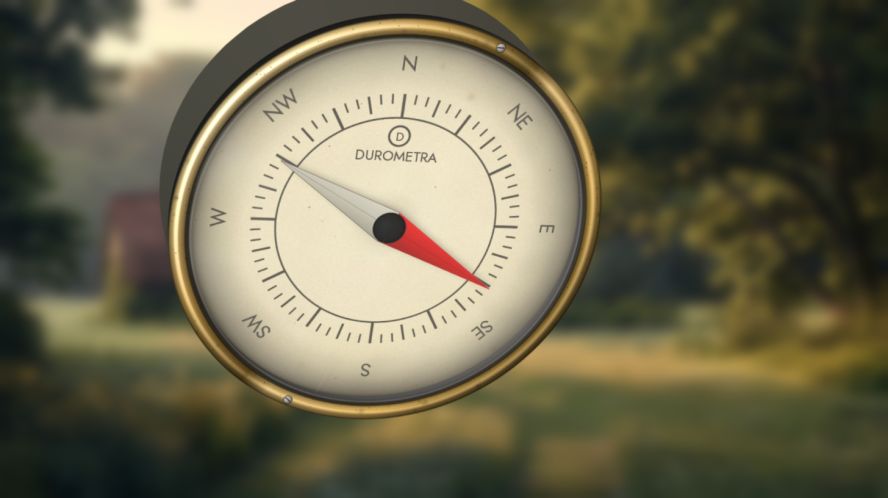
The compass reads 120 °
